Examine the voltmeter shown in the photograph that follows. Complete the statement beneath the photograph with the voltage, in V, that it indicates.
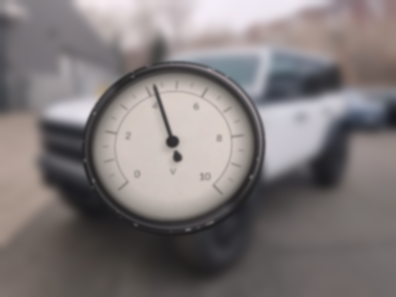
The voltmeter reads 4.25 V
